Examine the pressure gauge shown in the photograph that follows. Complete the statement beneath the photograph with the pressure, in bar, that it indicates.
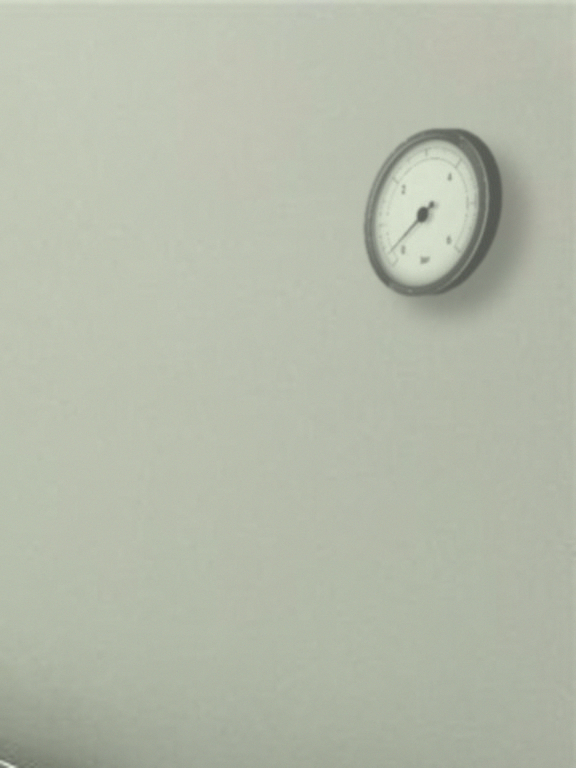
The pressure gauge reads 0.25 bar
